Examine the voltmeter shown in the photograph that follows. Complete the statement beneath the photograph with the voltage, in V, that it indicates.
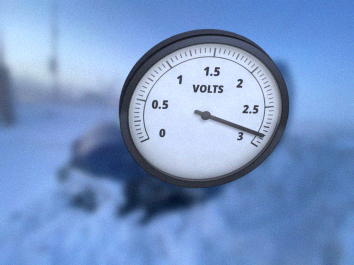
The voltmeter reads 2.85 V
